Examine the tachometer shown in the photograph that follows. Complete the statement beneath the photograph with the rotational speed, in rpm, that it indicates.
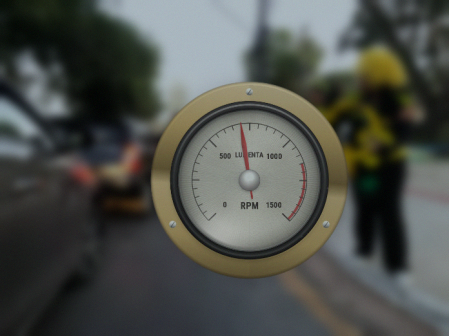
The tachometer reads 700 rpm
